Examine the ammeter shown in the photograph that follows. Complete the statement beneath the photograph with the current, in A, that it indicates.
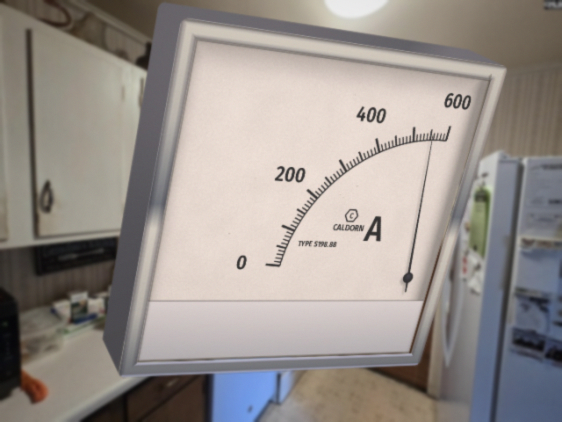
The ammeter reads 550 A
